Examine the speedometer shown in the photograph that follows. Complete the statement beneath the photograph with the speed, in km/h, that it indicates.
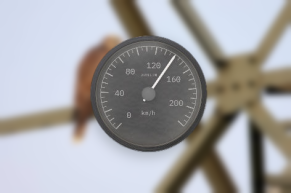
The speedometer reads 140 km/h
